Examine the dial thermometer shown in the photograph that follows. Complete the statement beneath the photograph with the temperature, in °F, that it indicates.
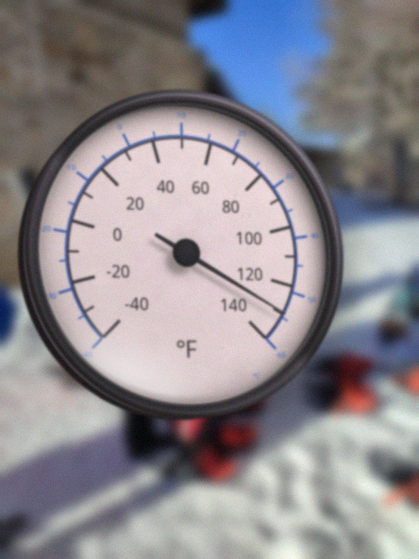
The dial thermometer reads 130 °F
